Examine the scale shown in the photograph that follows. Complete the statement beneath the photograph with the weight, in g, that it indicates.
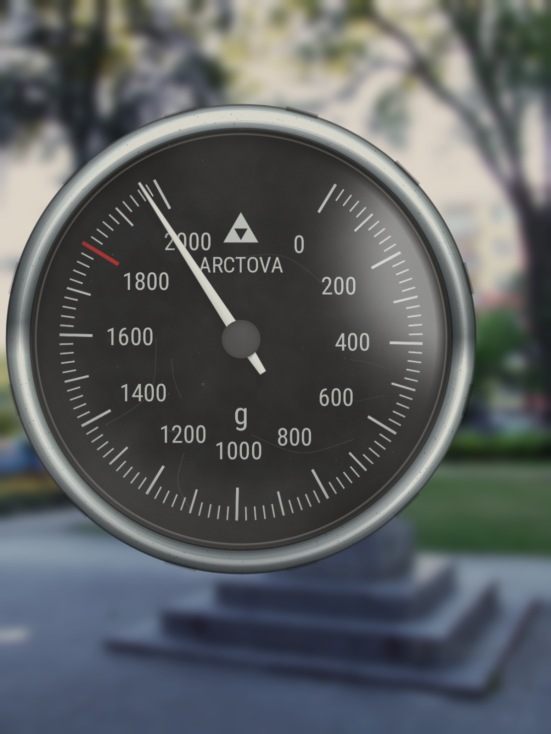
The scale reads 1970 g
